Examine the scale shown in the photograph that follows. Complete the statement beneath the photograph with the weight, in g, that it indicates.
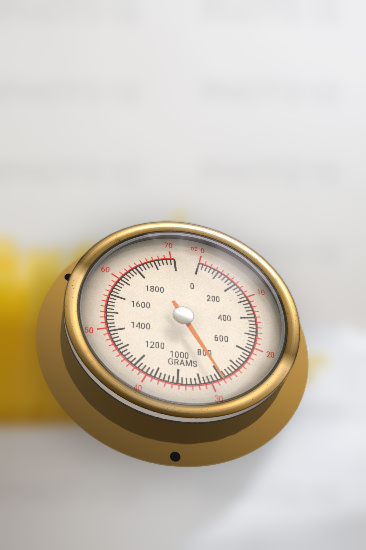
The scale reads 800 g
